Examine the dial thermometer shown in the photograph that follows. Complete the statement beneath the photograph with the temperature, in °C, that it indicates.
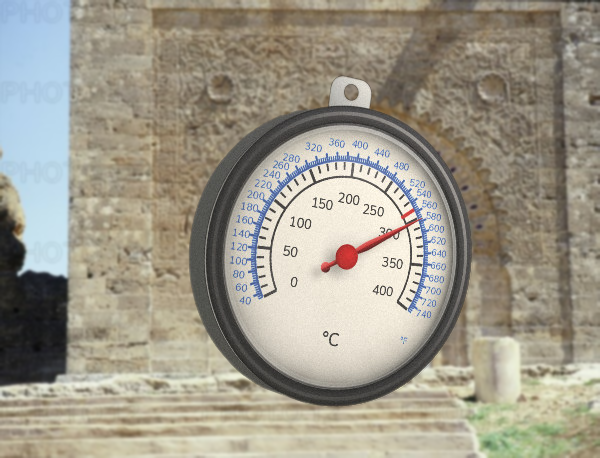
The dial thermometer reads 300 °C
